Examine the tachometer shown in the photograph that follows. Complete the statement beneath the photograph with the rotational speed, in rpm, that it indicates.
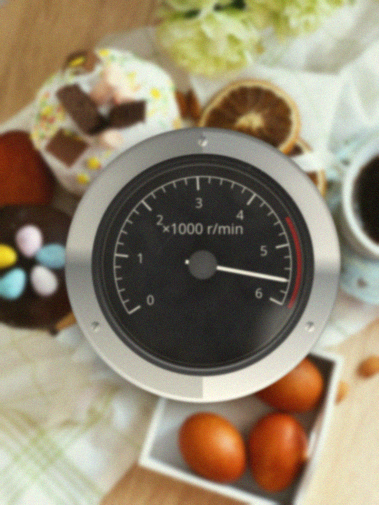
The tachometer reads 5600 rpm
